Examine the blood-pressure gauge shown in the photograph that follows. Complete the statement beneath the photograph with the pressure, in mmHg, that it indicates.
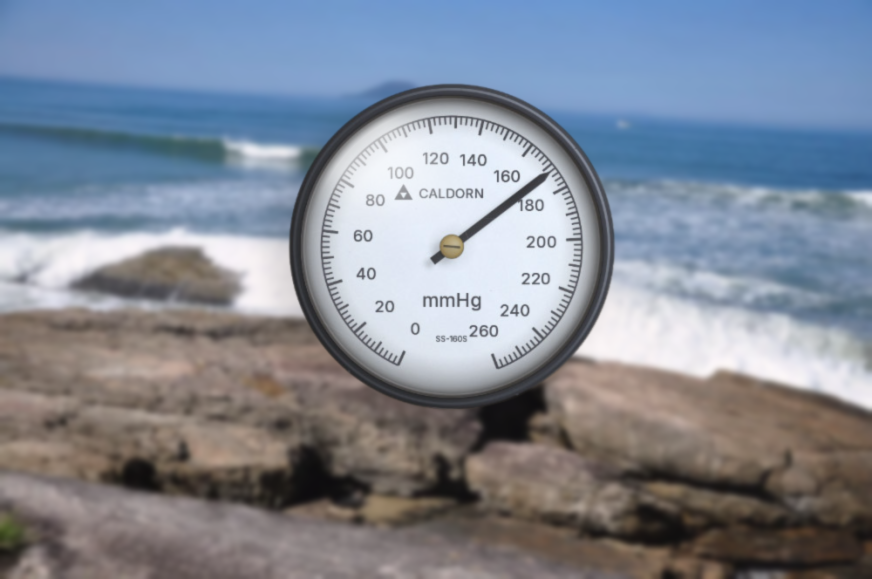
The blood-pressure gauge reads 172 mmHg
